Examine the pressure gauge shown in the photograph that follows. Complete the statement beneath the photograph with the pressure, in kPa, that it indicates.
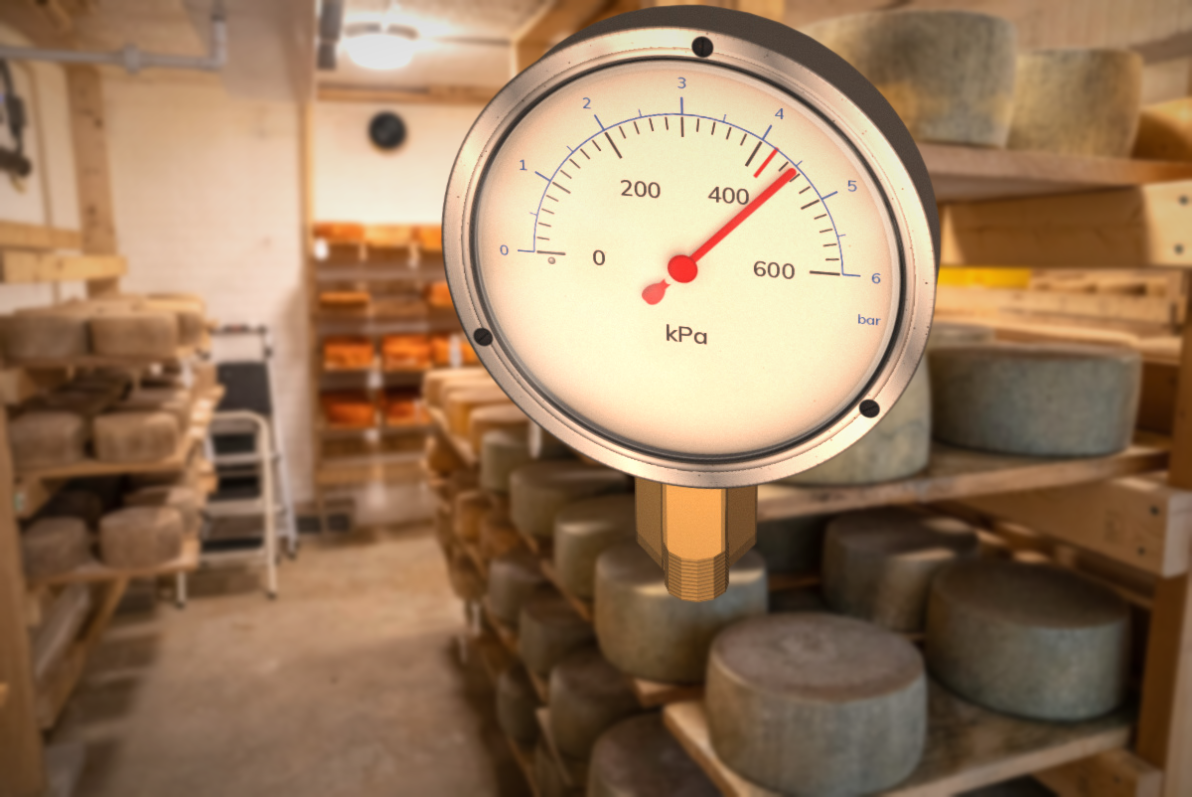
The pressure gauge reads 450 kPa
